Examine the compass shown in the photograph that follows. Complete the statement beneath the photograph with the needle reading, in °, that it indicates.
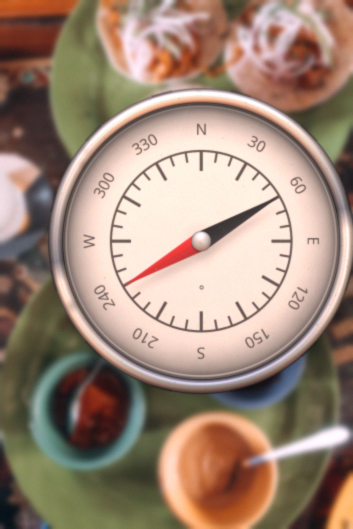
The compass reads 240 °
